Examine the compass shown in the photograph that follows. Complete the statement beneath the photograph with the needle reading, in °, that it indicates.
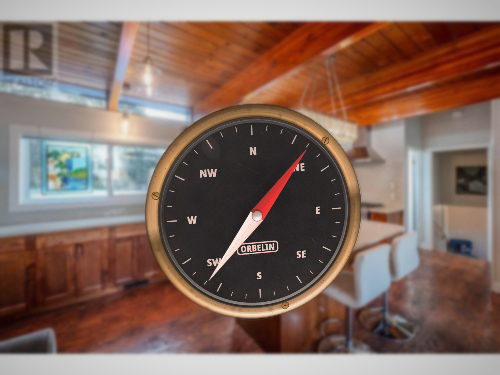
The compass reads 40 °
